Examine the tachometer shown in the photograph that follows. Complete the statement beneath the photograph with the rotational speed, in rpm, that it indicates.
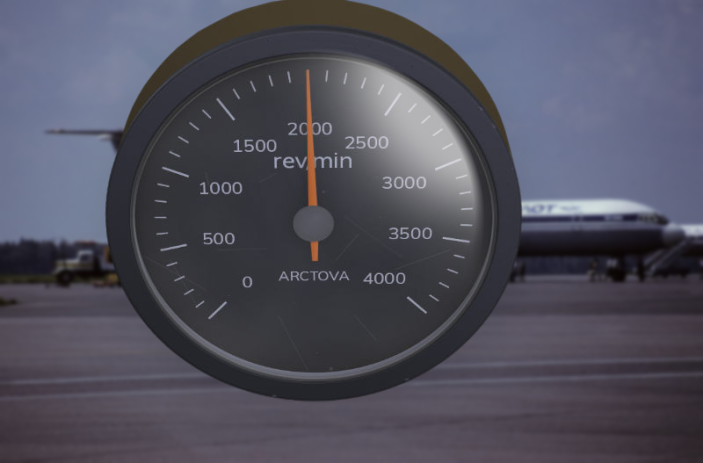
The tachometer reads 2000 rpm
